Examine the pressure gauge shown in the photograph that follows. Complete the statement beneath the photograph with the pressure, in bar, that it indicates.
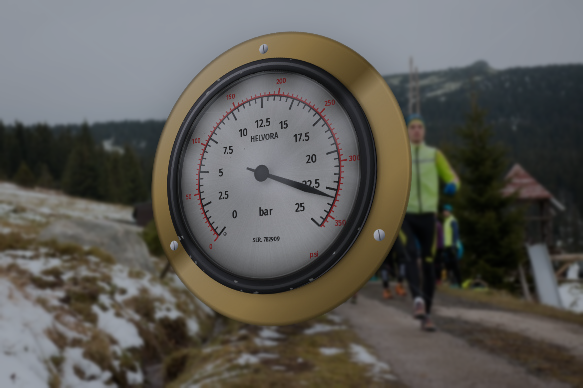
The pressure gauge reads 23 bar
